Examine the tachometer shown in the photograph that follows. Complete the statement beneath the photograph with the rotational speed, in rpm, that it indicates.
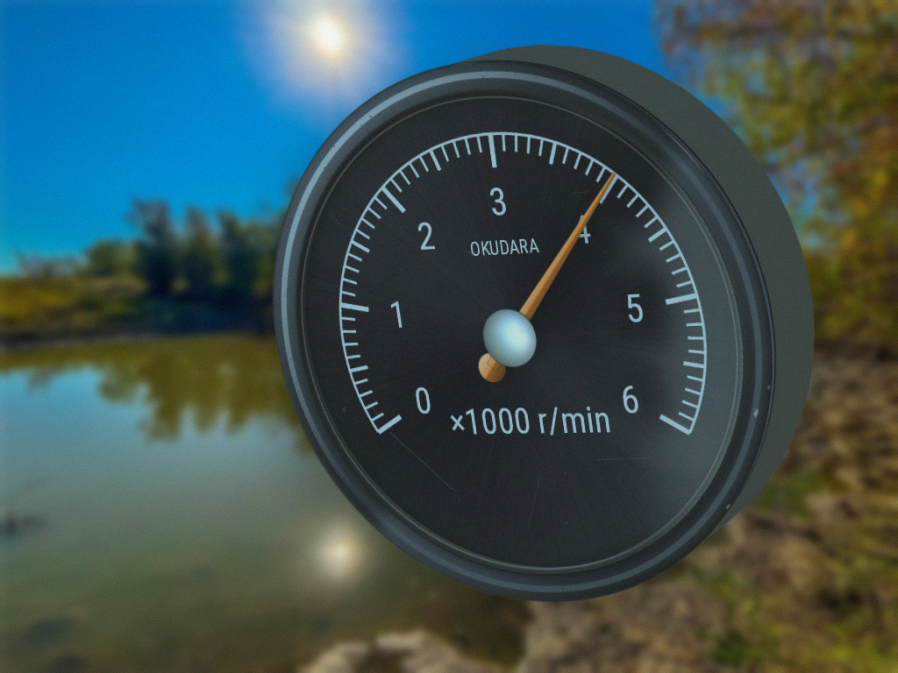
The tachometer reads 4000 rpm
